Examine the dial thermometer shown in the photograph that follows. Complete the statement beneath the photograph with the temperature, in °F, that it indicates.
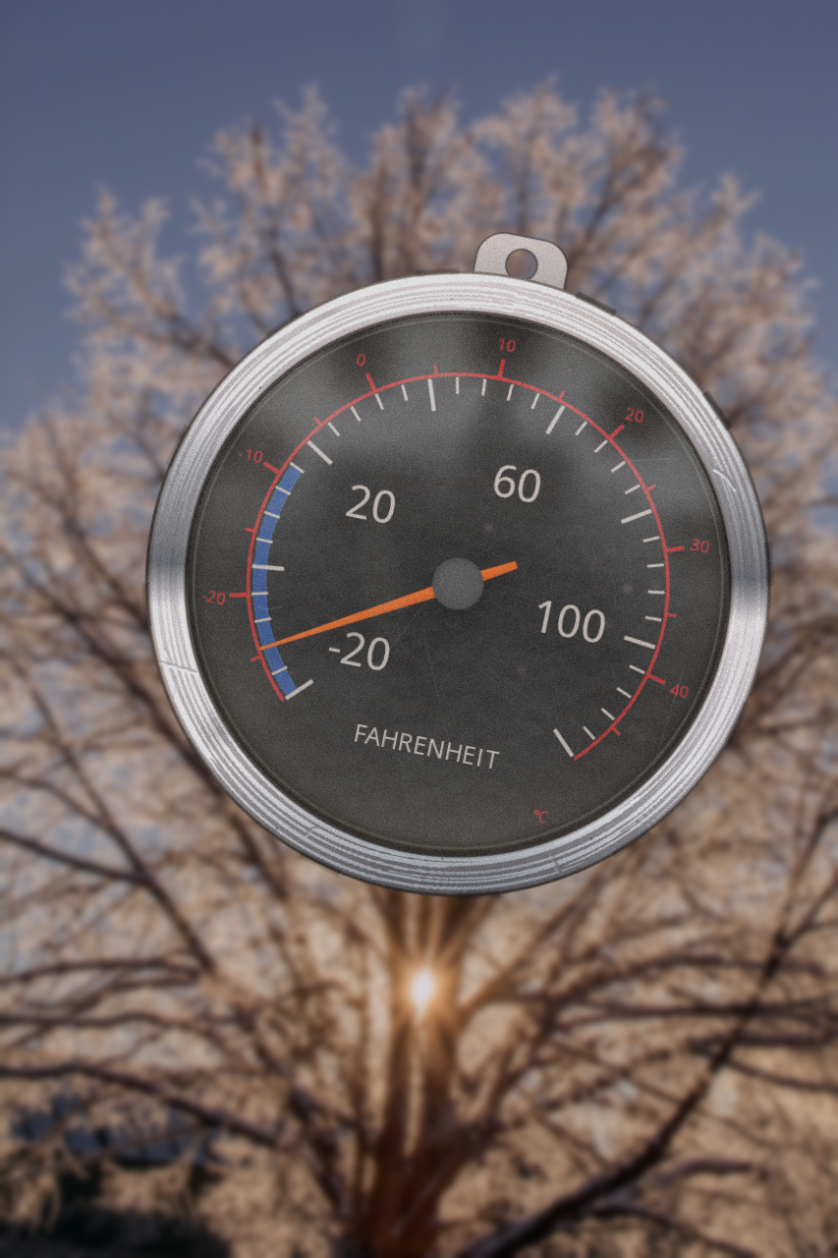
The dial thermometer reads -12 °F
